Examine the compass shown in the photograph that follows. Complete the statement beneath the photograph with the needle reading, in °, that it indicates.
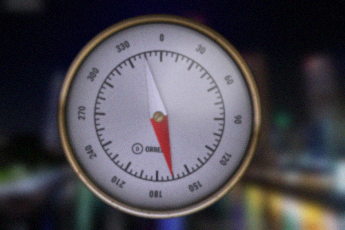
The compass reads 165 °
